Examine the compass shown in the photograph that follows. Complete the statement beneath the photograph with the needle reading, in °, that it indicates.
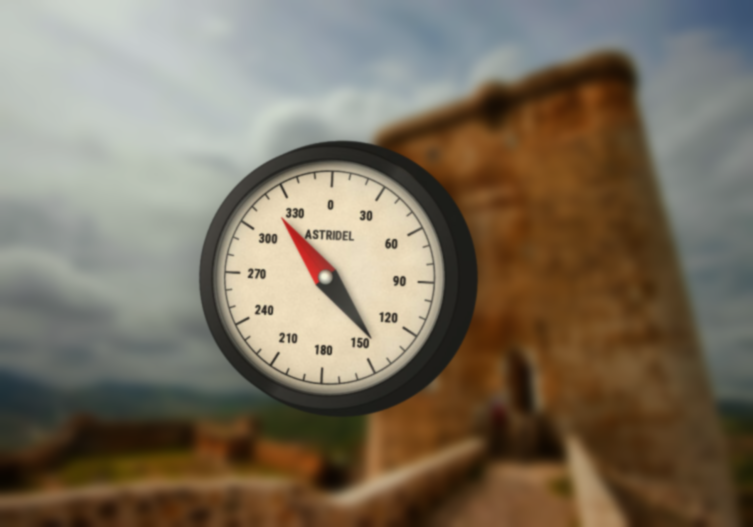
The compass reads 320 °
